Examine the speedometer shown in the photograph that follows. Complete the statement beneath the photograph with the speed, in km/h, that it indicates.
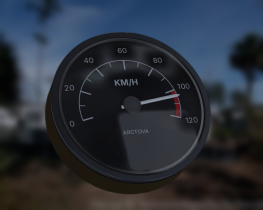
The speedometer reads 105 km/h
